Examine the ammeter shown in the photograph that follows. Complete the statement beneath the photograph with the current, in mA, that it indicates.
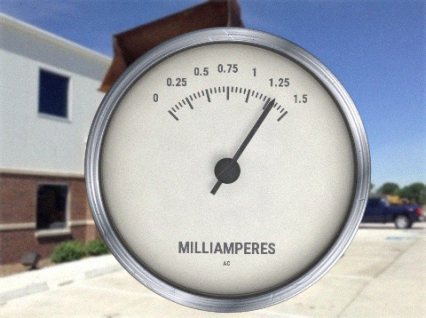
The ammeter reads 1.3 mA
